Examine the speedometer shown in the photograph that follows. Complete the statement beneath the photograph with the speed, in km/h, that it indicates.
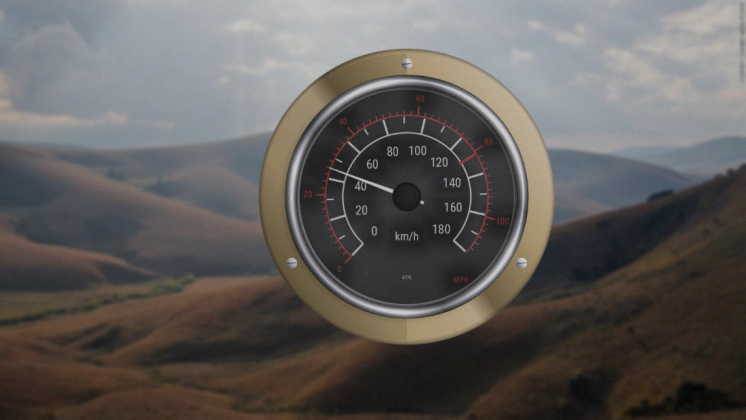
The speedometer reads 45 km/h
